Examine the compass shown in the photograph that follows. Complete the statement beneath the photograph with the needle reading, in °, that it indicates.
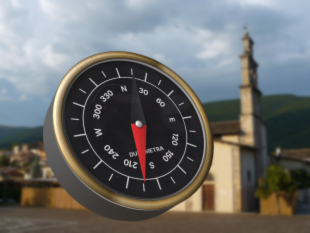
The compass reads 195 °
